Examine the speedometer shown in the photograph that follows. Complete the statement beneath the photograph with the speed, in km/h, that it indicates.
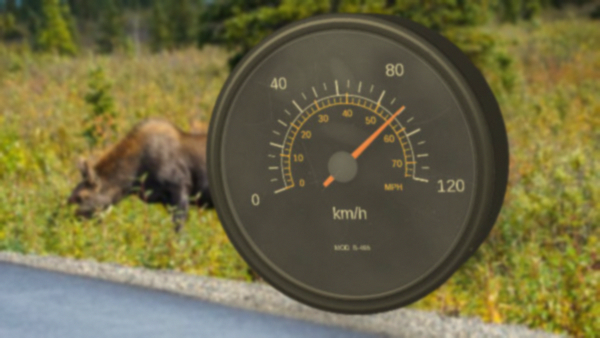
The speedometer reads 90 km/h
